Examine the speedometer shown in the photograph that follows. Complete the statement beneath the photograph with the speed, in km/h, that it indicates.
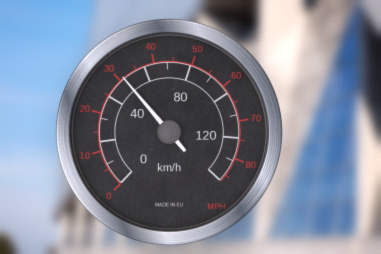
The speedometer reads 50 km/h
